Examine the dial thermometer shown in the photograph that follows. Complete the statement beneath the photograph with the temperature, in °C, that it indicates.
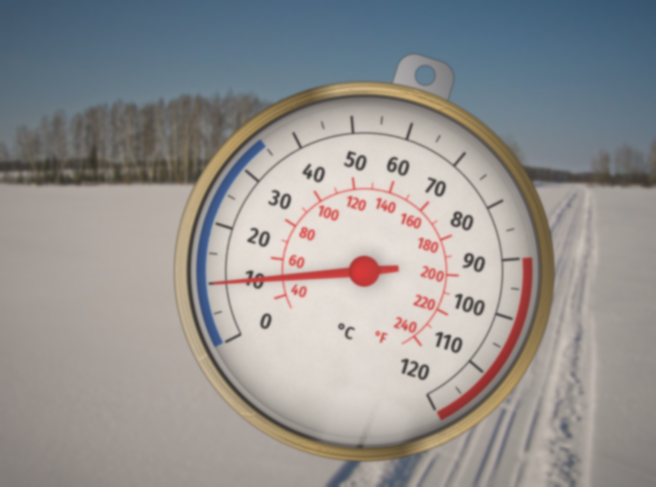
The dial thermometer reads 10 °C
